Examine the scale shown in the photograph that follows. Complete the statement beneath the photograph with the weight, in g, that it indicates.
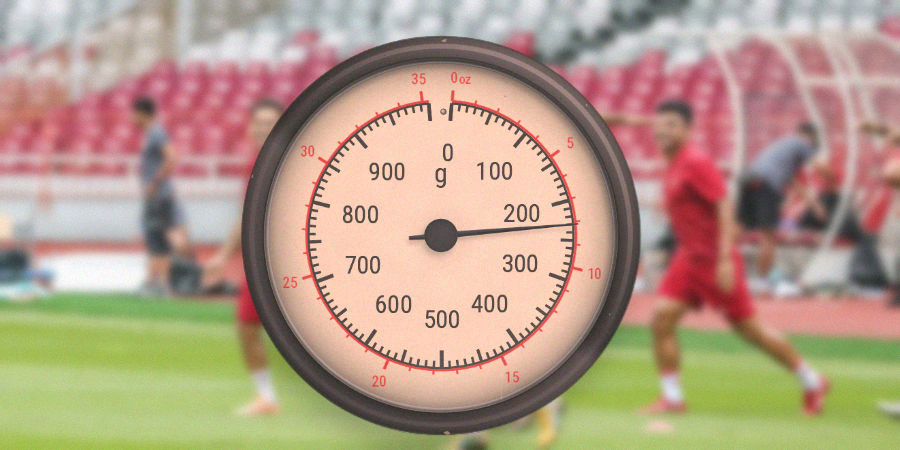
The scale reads 230 g
